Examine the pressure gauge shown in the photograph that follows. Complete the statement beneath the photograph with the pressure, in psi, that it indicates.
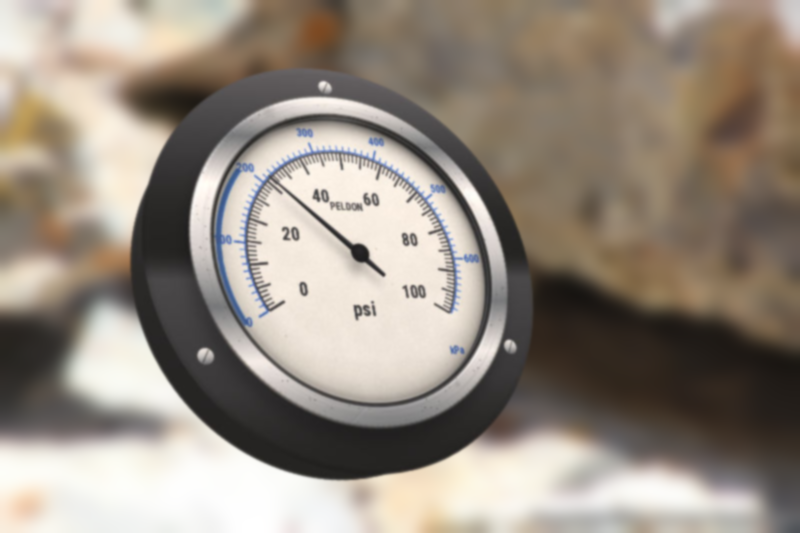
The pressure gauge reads 30 psi
